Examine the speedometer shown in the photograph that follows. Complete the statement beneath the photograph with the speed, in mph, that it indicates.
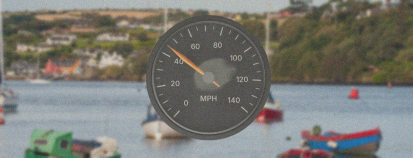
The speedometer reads 45 mph
